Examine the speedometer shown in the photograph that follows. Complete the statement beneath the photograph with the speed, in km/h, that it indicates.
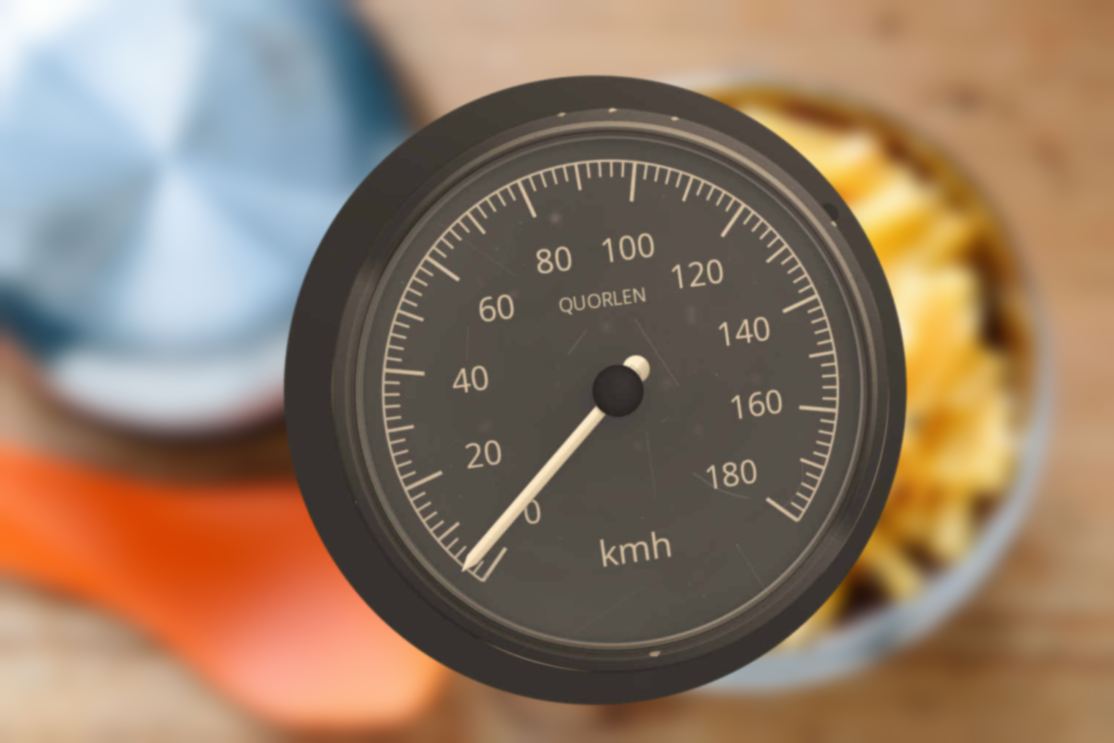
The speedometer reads 4 km/h
